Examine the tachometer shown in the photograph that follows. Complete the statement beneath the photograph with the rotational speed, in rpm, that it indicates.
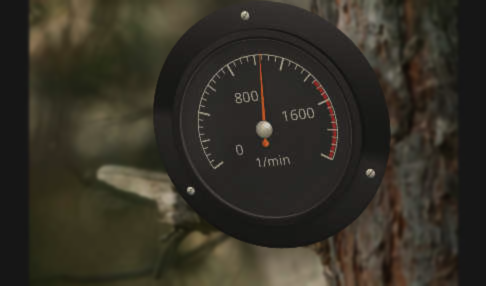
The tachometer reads 1050 rpm
